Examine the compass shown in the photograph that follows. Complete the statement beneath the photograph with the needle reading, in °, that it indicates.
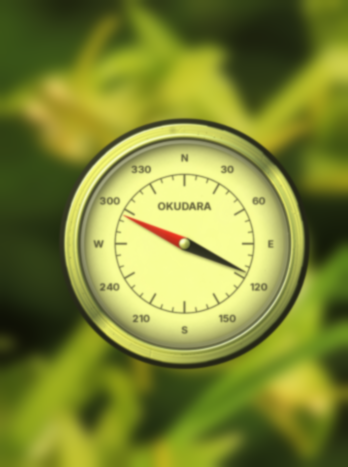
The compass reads 295 °
